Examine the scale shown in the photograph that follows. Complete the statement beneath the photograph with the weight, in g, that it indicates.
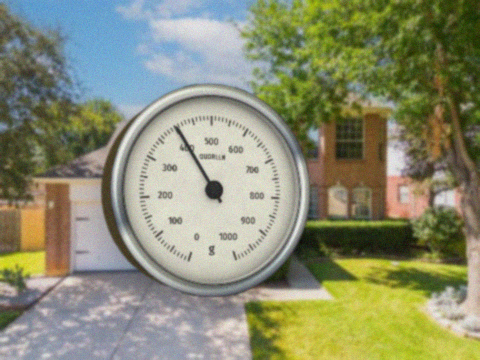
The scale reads 400 g
